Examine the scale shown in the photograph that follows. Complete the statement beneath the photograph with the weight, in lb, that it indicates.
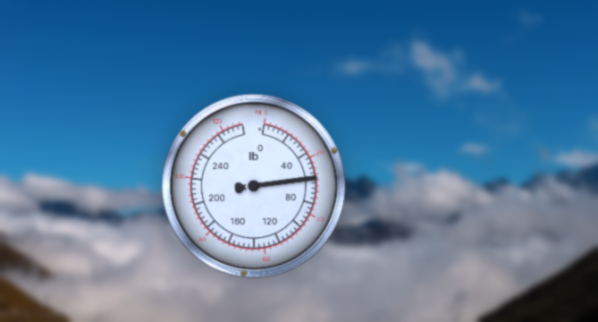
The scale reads 60 lb
